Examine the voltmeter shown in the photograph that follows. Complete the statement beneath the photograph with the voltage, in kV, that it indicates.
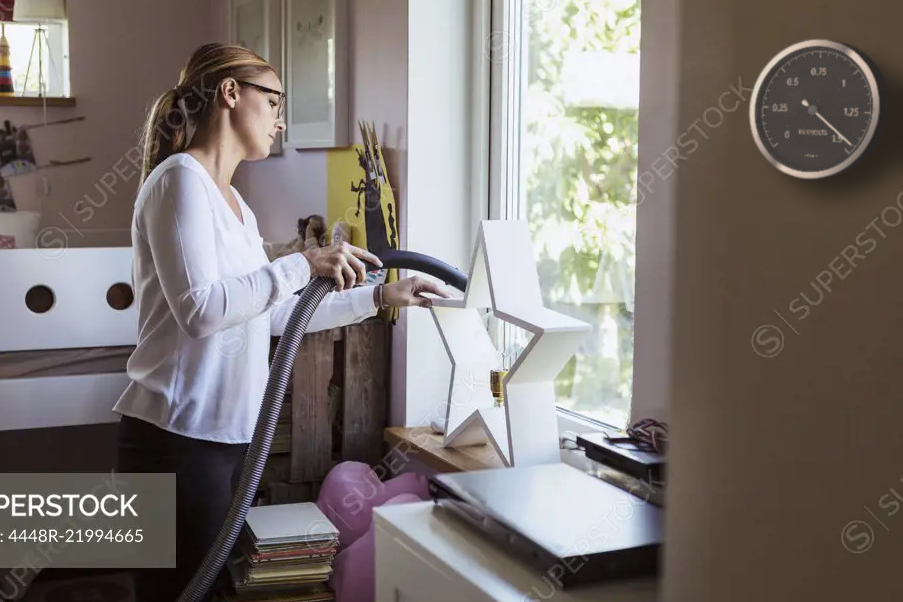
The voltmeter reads 1.45 kV
